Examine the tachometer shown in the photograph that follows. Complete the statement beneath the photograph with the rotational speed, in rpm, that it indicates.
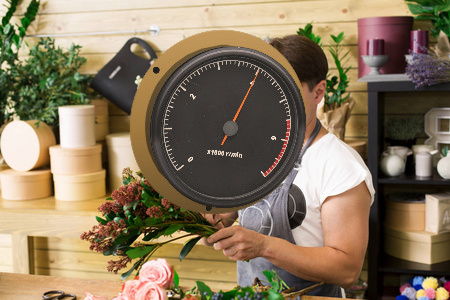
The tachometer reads 4000 rpm
